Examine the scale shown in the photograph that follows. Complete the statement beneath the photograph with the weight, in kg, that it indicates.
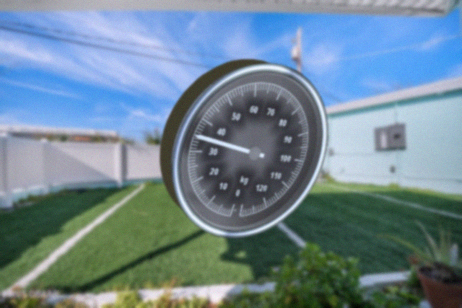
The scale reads 35 kg
